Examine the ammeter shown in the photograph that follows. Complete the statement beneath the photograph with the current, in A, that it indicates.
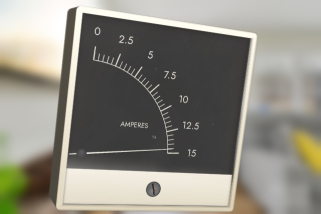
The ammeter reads 14.5 A
